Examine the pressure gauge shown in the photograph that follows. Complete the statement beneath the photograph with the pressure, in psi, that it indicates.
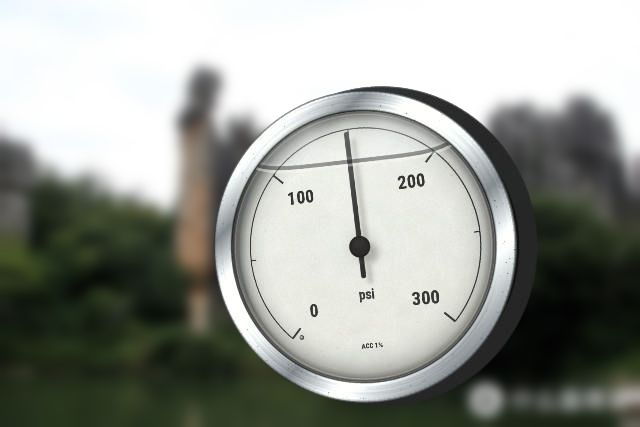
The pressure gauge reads 150 psi
